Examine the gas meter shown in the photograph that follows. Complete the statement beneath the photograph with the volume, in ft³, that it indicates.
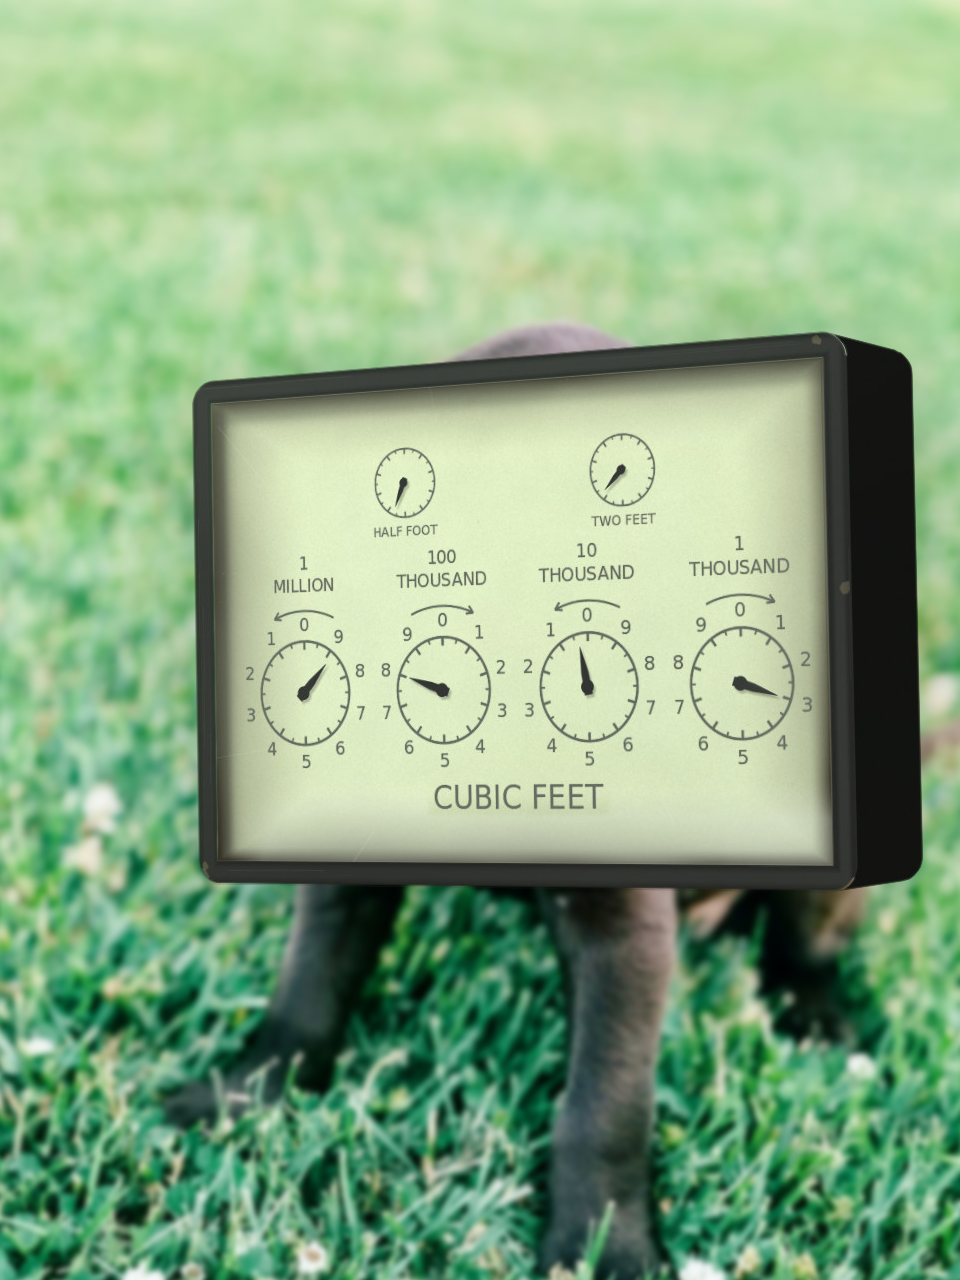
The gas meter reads 880300 ft³
